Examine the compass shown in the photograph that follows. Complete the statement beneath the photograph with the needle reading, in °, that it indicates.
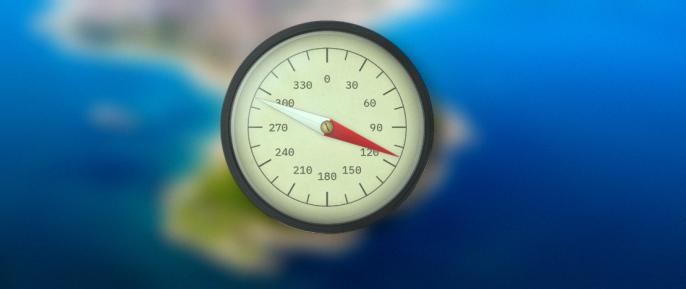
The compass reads 112.5 °
